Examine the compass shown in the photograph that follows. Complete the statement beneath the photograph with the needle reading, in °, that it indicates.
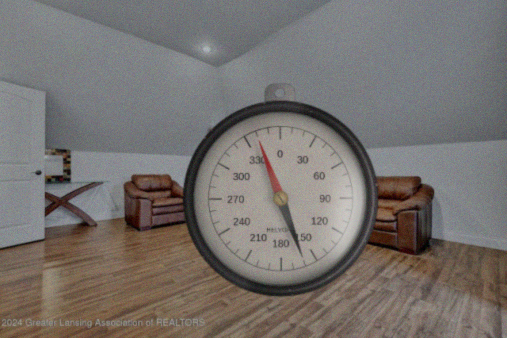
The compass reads 340 °
